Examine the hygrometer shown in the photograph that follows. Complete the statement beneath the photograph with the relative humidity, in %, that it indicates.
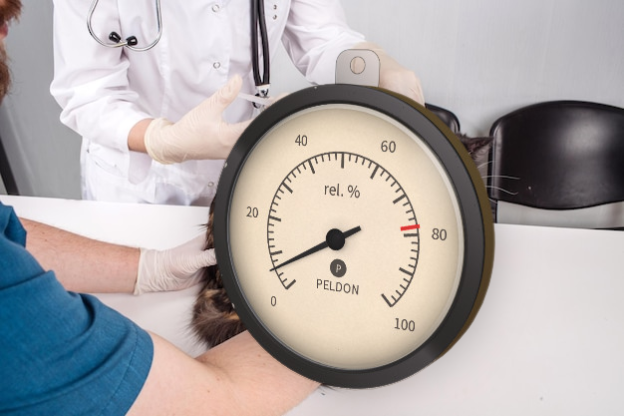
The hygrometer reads 6 %
